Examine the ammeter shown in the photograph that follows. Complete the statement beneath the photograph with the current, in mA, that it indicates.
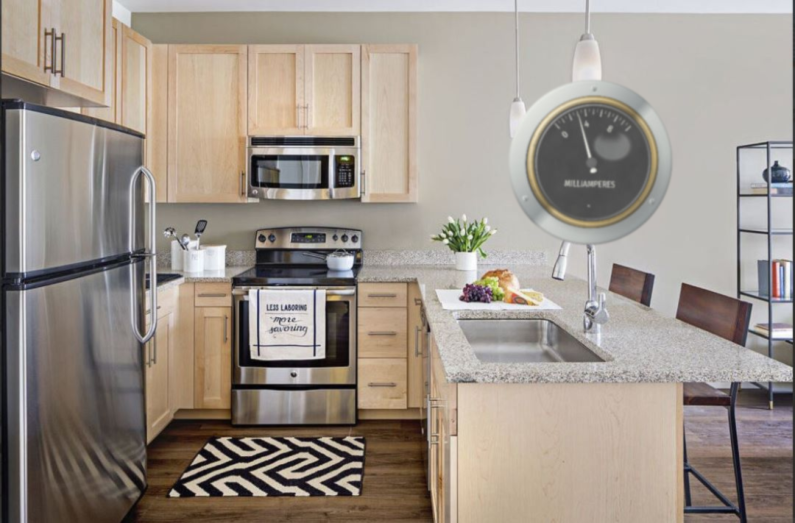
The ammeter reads 3 mA
